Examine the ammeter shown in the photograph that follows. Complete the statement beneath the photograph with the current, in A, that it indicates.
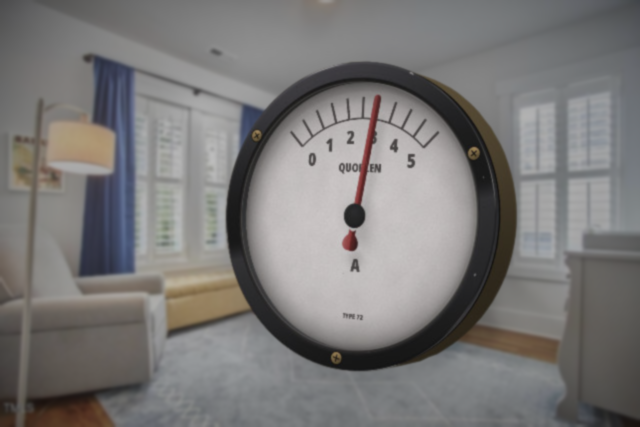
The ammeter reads 3 A
